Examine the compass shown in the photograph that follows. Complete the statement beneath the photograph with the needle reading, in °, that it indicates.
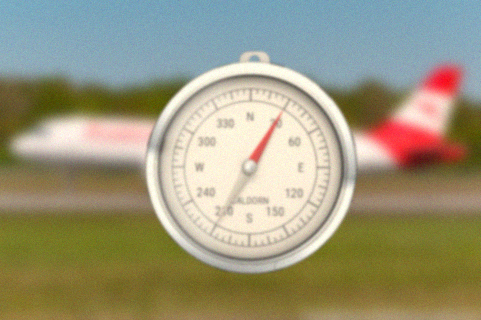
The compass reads 30 °
